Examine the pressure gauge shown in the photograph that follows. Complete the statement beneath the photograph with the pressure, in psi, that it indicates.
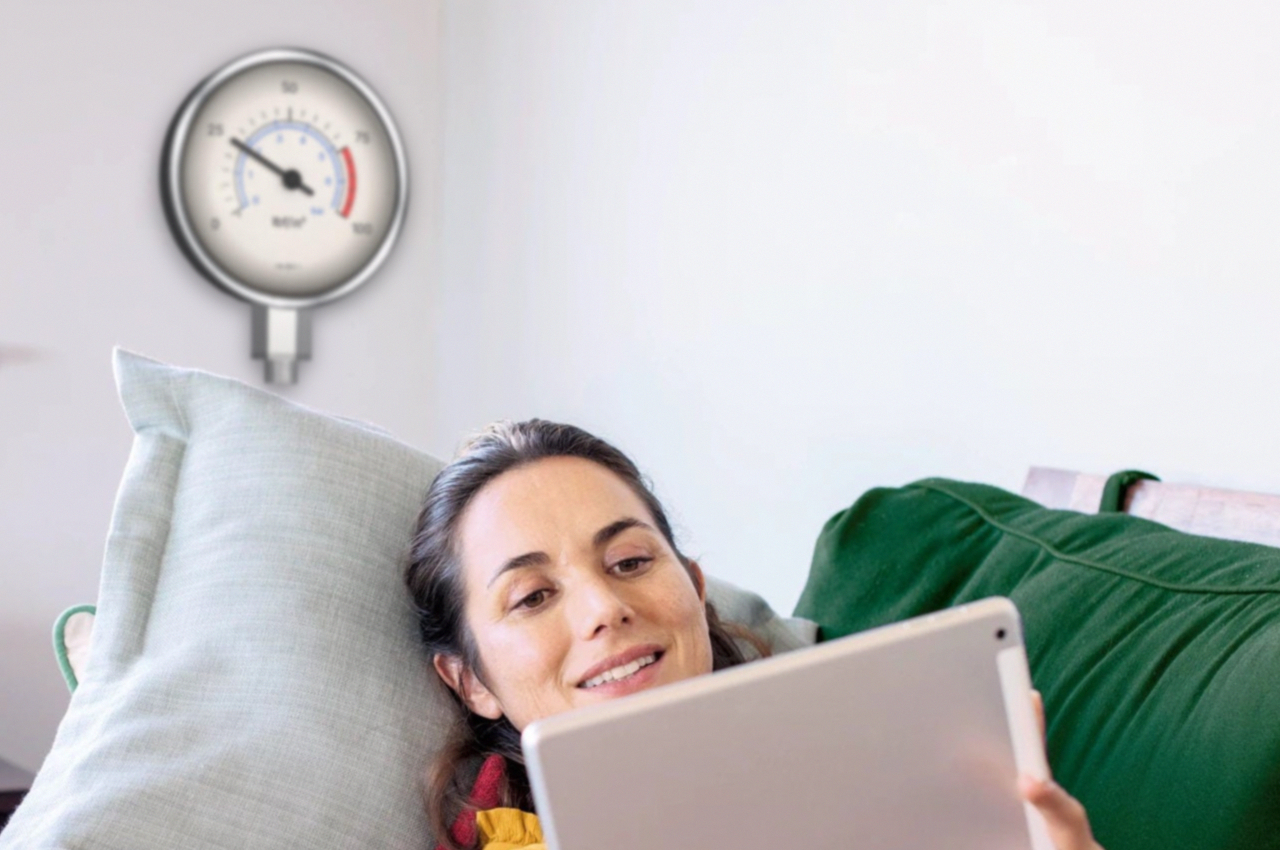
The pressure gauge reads 25 psi
